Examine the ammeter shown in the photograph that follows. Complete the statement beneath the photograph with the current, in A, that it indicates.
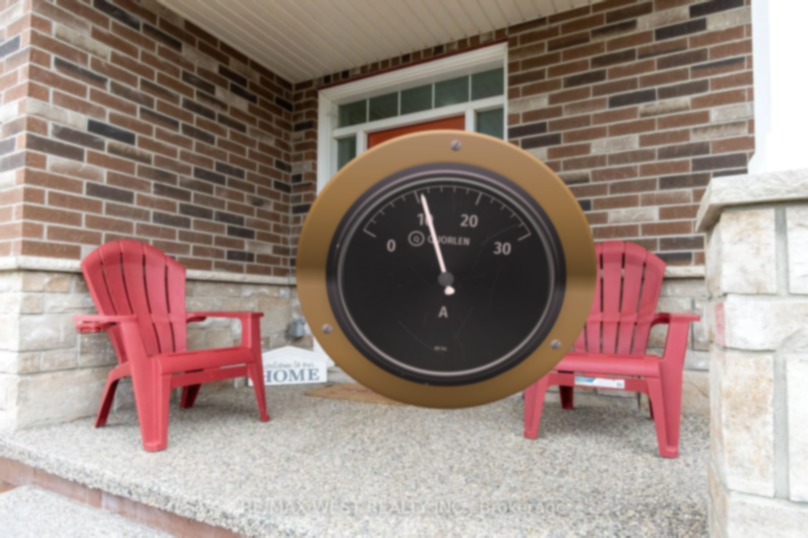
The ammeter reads 11 A
